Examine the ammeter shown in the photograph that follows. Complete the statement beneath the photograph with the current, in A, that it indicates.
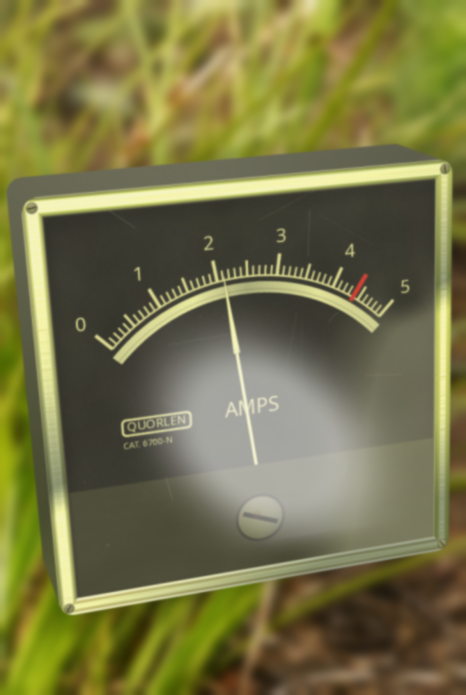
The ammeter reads 2.1 A
